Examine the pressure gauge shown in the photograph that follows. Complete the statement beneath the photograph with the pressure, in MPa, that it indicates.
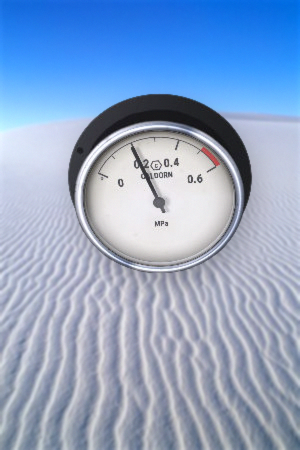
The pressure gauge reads 0.2 MPa
